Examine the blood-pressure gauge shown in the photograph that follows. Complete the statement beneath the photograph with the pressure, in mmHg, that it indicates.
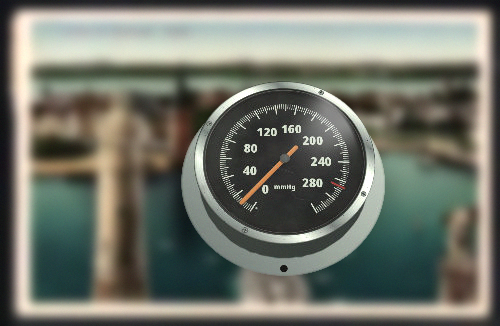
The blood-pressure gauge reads 10 mmHg
